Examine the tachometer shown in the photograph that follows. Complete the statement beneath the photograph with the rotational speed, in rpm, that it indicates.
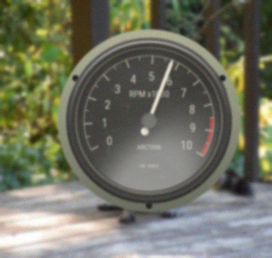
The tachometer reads 5750 rpm
